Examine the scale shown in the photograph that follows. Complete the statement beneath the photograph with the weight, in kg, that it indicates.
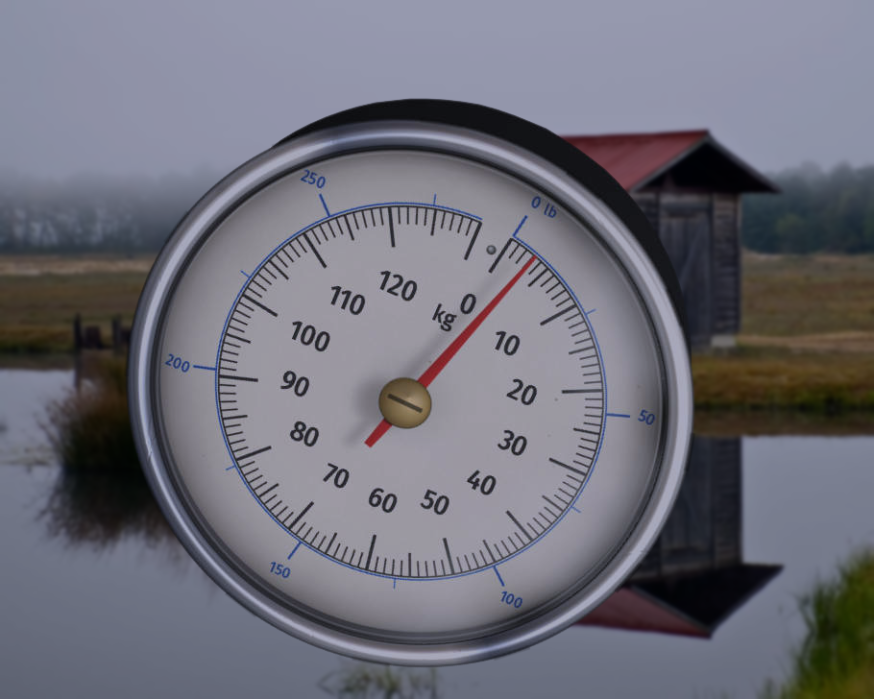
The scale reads 3 kg
